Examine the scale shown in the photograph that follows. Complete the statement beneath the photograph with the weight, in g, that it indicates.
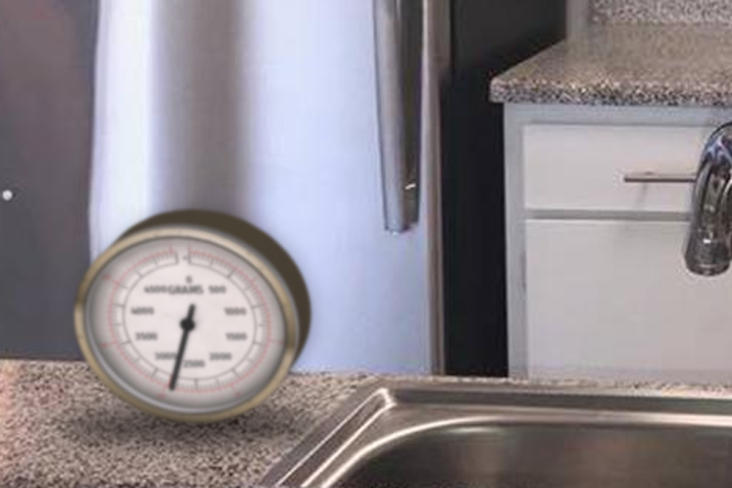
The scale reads 2750 g
